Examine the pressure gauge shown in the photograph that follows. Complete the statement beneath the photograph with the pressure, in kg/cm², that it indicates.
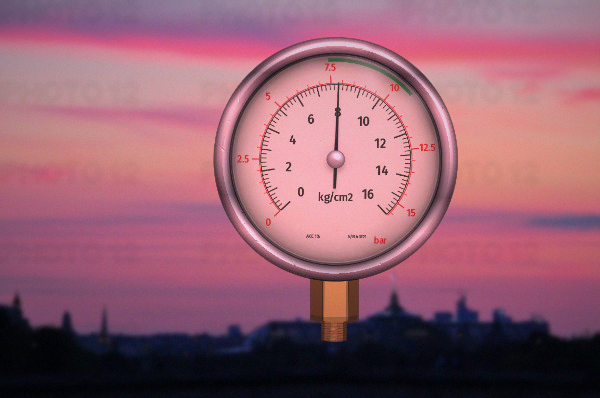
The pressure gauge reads 8 kg/cm²
